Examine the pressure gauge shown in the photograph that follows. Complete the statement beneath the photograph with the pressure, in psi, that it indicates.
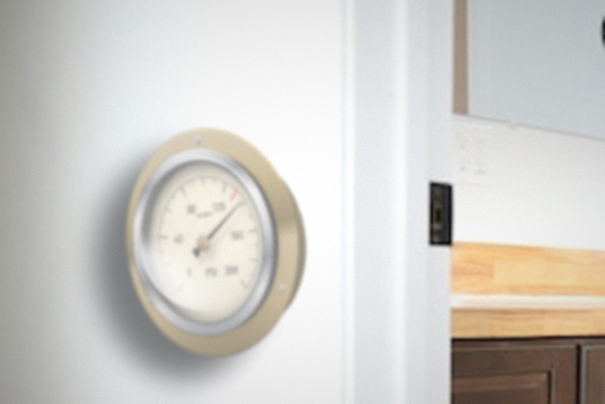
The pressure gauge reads 140 psi
